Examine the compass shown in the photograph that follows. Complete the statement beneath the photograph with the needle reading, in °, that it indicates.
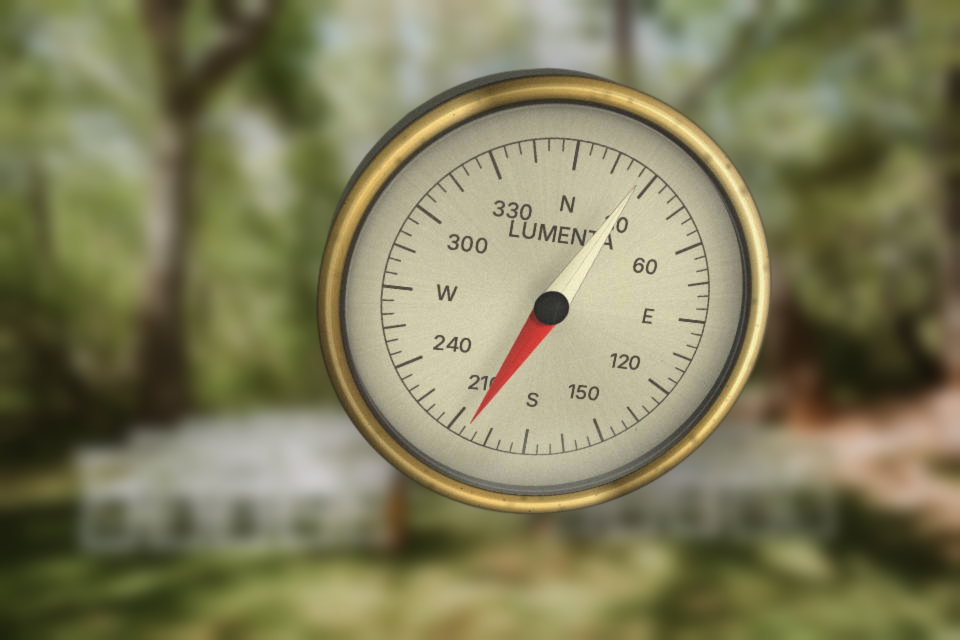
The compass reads 205 °
